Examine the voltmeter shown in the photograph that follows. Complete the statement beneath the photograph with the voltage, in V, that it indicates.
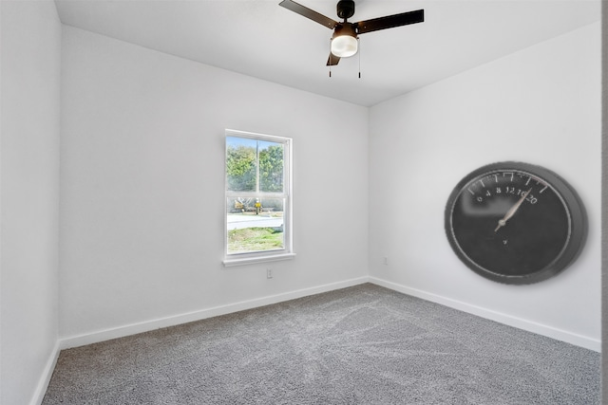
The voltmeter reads 18 V
